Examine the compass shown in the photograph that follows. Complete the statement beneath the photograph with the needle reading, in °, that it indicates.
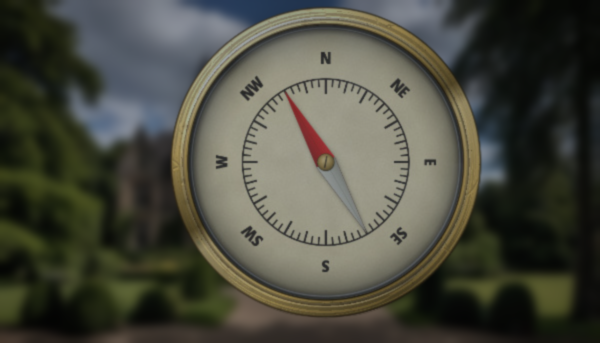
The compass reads 330 °
